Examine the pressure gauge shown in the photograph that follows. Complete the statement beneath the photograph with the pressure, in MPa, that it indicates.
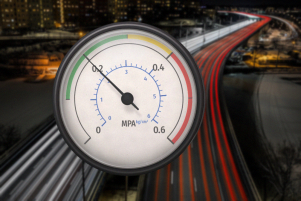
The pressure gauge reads 0.2 MPa
